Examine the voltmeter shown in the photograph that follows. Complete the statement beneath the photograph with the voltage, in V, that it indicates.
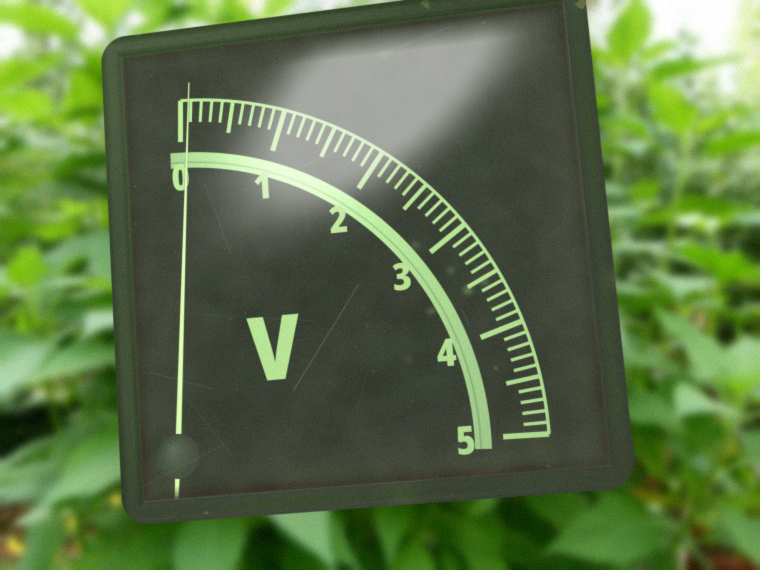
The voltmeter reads 0.1 V
